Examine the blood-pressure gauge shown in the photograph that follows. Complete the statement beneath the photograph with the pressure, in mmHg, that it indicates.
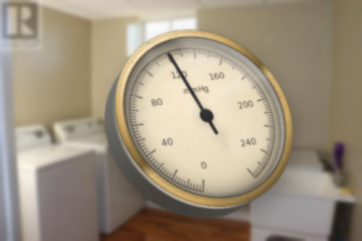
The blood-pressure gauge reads 120 mmHg
